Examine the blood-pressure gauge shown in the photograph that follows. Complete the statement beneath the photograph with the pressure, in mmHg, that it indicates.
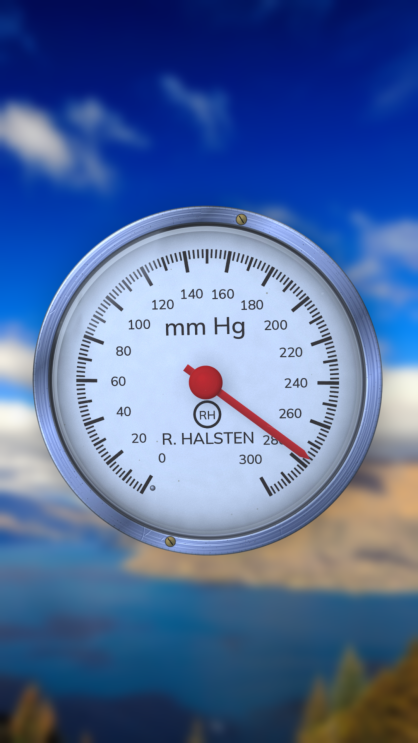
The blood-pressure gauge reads 276 mmHg
